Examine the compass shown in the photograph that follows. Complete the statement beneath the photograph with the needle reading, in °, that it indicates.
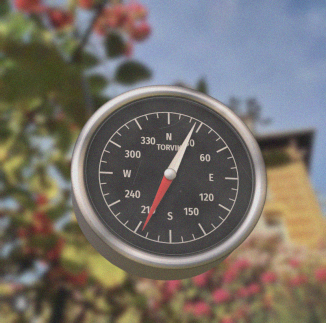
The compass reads 205 °
